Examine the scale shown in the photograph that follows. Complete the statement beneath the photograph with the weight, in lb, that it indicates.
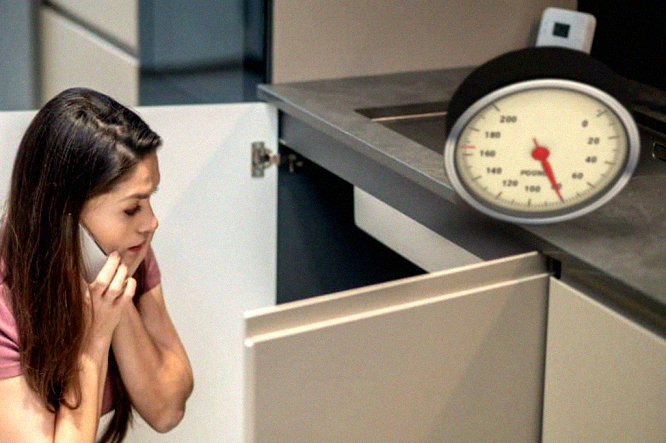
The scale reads 80 lb
